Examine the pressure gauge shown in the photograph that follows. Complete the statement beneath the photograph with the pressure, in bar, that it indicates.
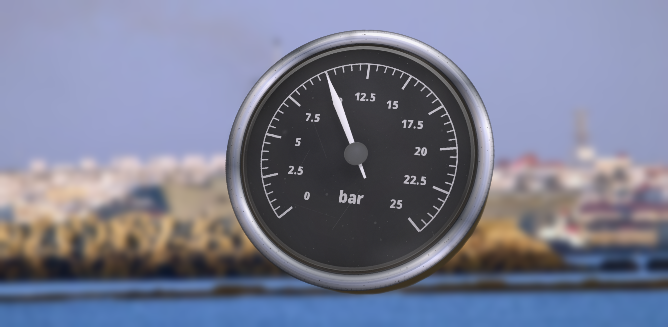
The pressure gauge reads 10 bar
